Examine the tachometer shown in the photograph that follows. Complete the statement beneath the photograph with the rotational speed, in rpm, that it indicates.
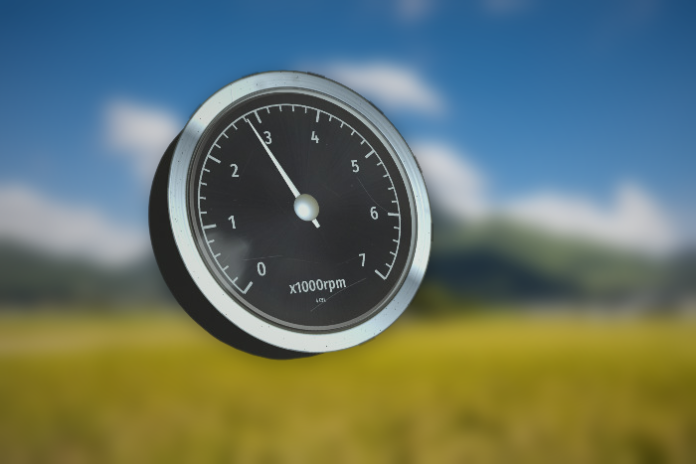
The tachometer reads 2800 rpm
